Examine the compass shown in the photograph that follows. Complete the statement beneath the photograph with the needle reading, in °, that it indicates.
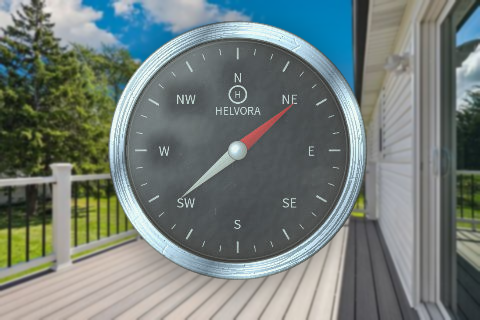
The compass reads 50 °
